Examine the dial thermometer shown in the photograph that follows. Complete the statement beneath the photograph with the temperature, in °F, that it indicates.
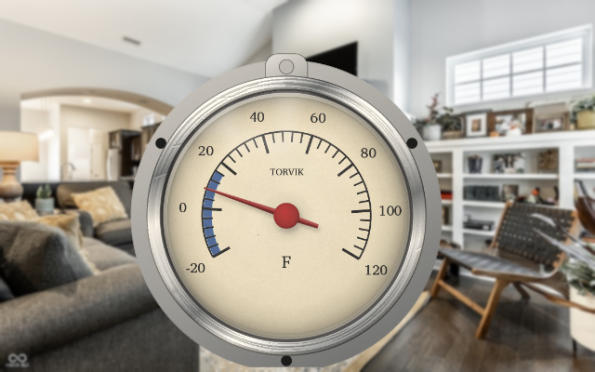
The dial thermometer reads 8 °F
